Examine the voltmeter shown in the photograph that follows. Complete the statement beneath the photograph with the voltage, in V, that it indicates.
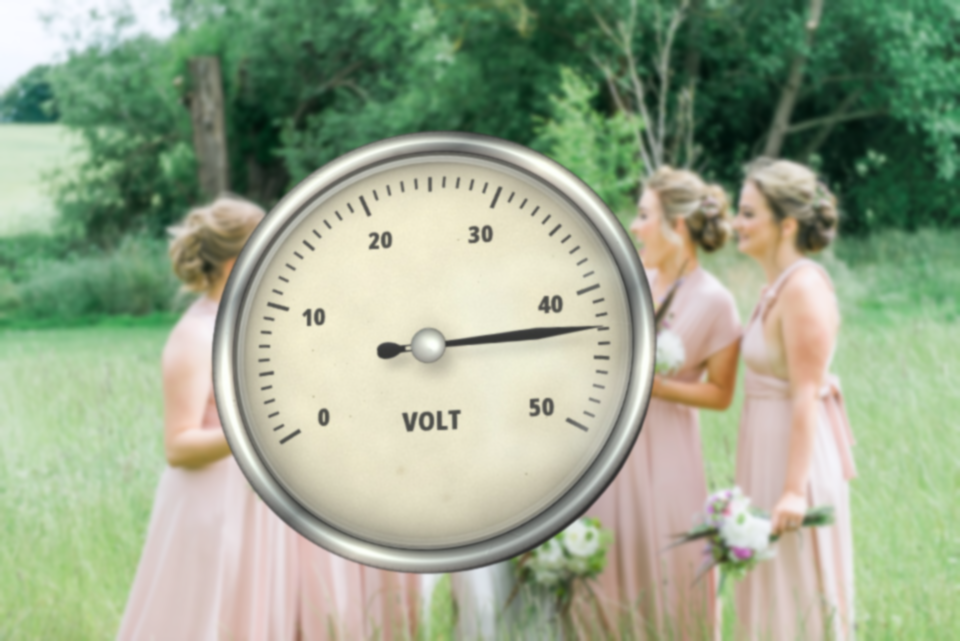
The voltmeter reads 43 V
